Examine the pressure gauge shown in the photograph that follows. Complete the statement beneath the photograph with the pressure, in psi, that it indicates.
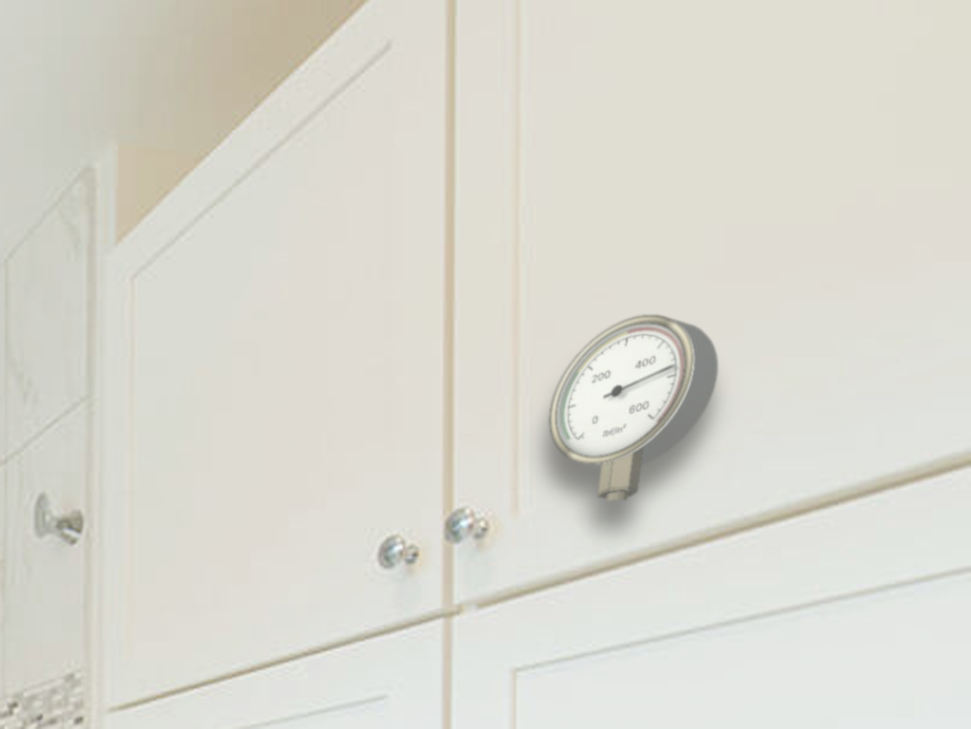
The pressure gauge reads 480 psi
